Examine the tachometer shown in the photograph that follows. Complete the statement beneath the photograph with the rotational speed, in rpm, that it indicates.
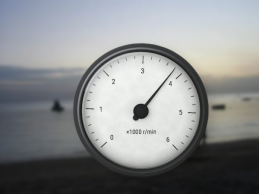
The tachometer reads 3800 rpm
